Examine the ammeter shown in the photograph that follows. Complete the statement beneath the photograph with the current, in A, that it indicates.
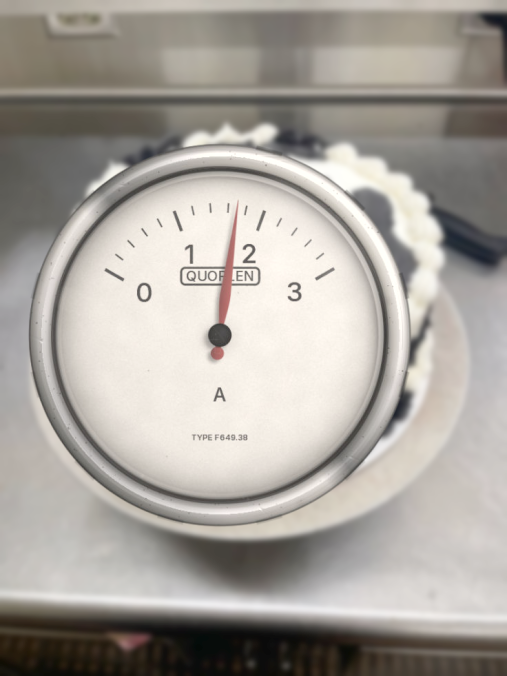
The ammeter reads 1.7 A
